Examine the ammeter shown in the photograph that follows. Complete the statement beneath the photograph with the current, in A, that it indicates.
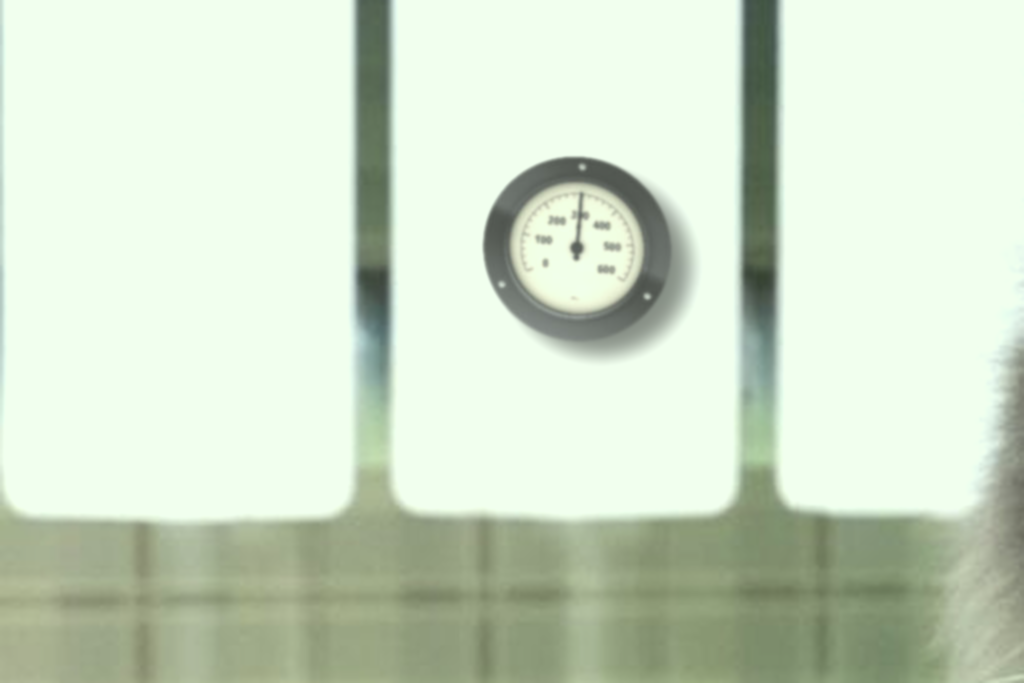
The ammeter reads 300 A
